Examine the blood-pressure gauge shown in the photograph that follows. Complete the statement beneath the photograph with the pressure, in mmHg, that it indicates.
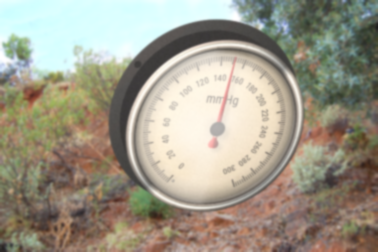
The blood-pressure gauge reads 150 mmHg
